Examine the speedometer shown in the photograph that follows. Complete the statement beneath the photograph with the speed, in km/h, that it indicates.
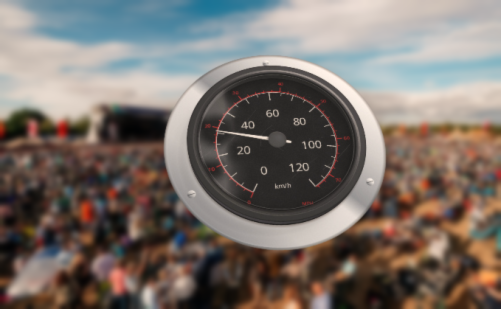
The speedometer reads 30 km/h
